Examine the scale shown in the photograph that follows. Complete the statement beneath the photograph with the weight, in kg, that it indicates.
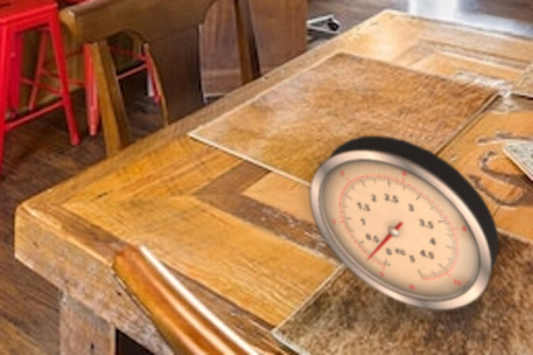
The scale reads 0.25 kg
